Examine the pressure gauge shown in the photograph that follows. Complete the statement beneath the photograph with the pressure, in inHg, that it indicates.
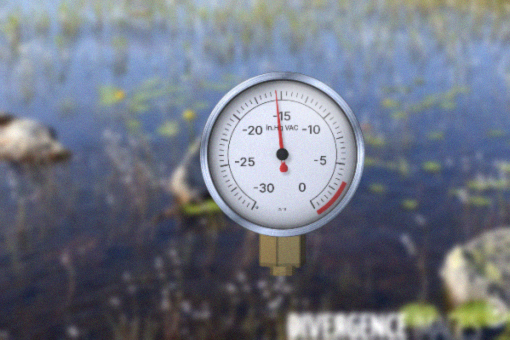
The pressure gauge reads -15.5 inHg
